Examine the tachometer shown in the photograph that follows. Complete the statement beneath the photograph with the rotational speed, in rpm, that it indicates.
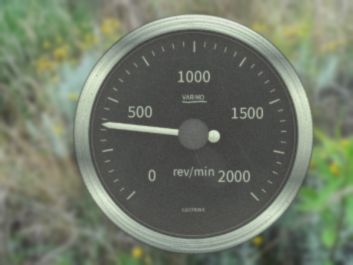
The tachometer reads 375 rpm
